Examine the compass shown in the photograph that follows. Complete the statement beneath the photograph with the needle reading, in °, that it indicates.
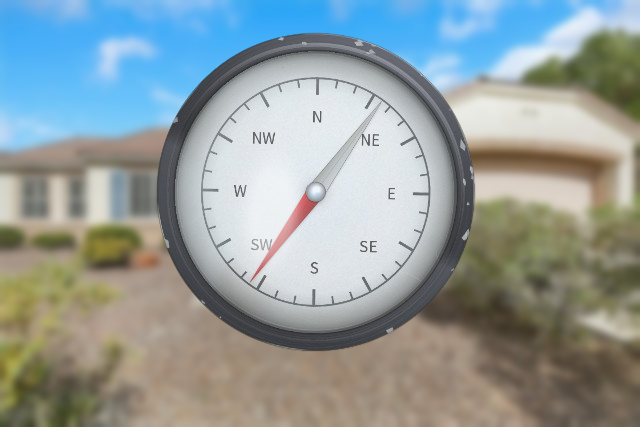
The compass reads 215 °
